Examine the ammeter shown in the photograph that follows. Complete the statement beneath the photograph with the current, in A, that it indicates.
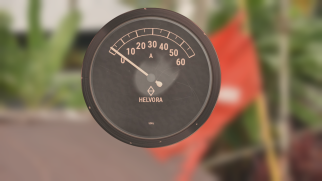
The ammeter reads 2.5 A
